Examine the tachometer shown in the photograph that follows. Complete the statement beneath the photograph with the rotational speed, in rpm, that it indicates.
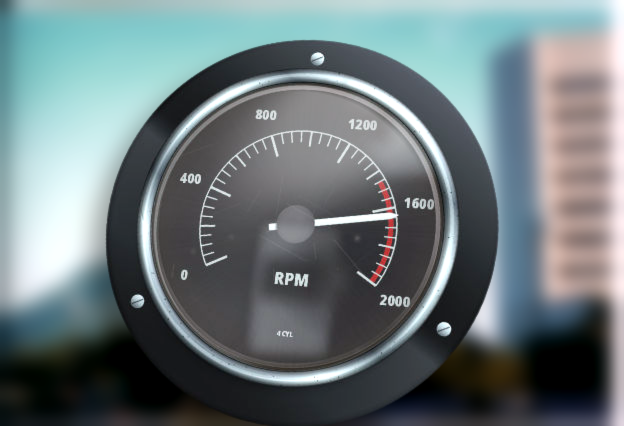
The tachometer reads 1650 rpm
